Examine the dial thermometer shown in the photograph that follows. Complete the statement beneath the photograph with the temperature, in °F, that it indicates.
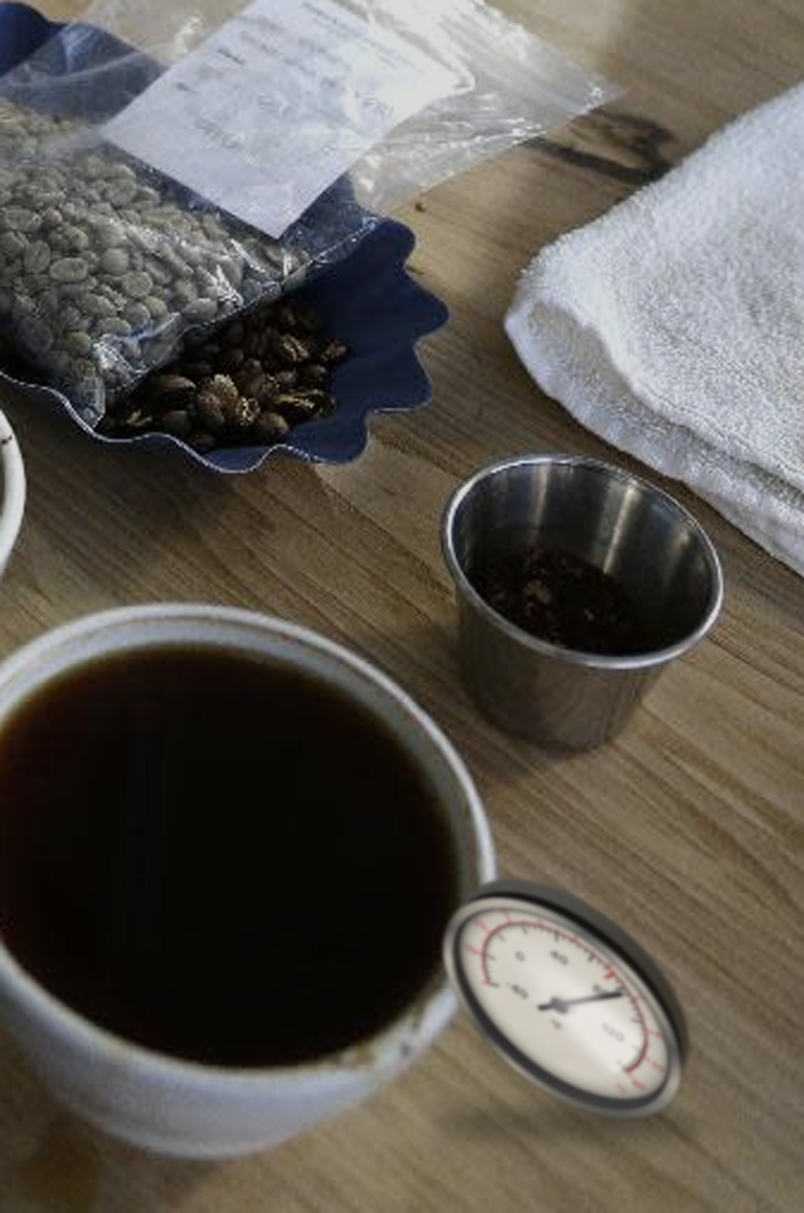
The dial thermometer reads 80 °F
